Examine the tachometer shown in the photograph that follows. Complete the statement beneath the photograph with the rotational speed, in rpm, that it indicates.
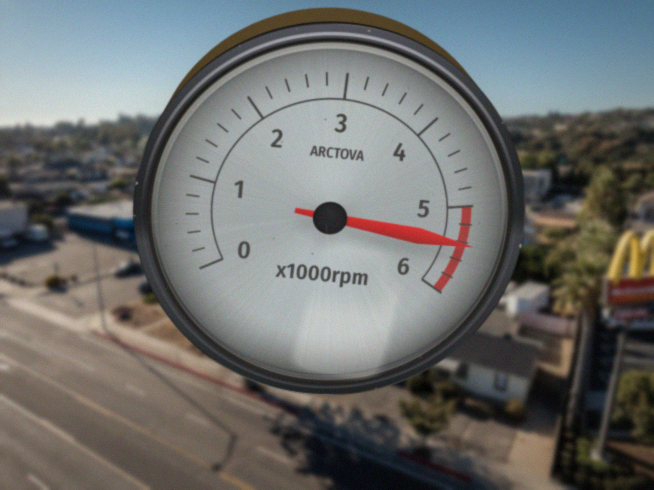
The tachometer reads 5400 rpm
